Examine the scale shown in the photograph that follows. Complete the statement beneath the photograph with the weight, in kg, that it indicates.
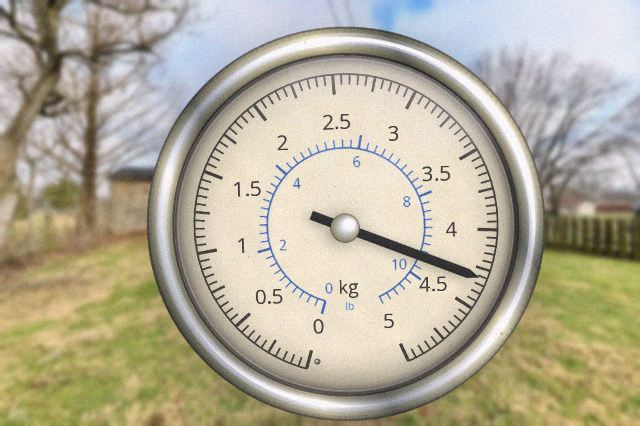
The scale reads 4.3 kg
